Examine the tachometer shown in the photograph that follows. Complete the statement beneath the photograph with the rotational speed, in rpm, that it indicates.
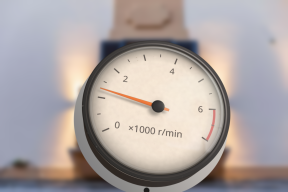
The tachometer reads 1250 rpm
